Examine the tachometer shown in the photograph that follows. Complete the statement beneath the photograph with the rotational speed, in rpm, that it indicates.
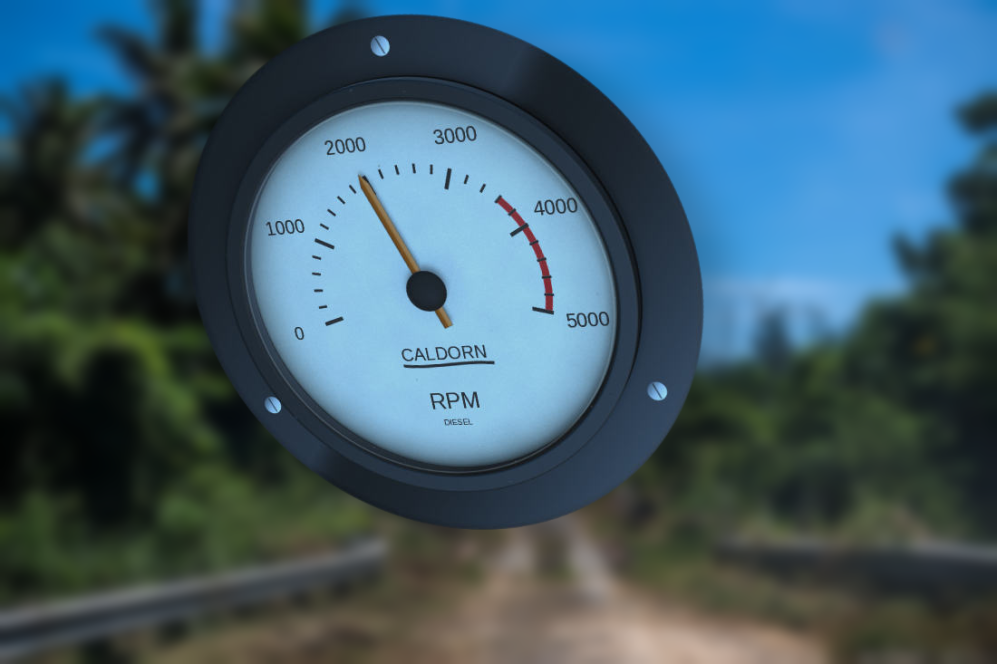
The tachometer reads 2000 rpm
